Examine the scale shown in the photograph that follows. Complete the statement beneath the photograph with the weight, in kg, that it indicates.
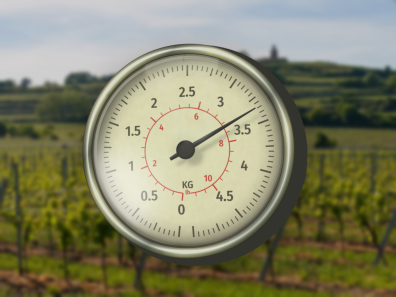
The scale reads 3.35 kg
